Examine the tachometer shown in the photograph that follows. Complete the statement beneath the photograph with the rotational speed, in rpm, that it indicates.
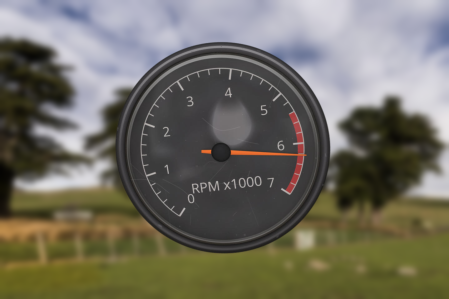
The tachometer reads 6200 rpm
